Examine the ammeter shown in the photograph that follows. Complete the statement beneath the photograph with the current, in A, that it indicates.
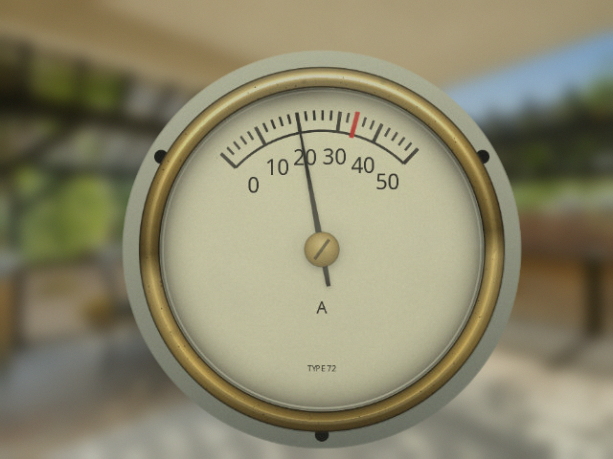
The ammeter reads 20 A
